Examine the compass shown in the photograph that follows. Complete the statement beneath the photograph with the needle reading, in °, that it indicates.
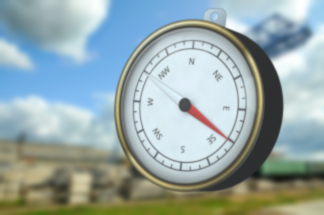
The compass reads 120 °
